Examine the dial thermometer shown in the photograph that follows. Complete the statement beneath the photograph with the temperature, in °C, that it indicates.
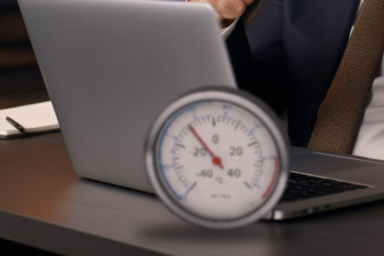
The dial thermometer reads -10 °C
